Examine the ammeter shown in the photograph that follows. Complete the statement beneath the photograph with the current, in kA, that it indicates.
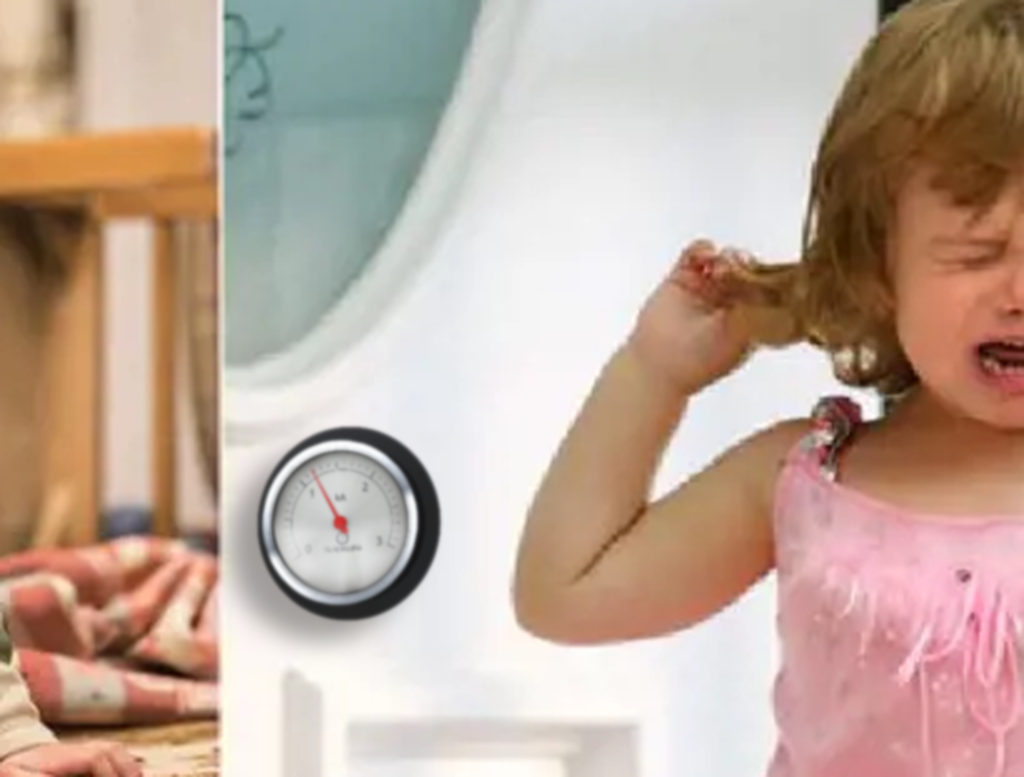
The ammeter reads 1.2 kA
